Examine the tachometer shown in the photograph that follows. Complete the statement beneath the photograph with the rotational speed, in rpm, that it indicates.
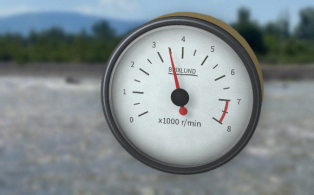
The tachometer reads 3500 rpm
